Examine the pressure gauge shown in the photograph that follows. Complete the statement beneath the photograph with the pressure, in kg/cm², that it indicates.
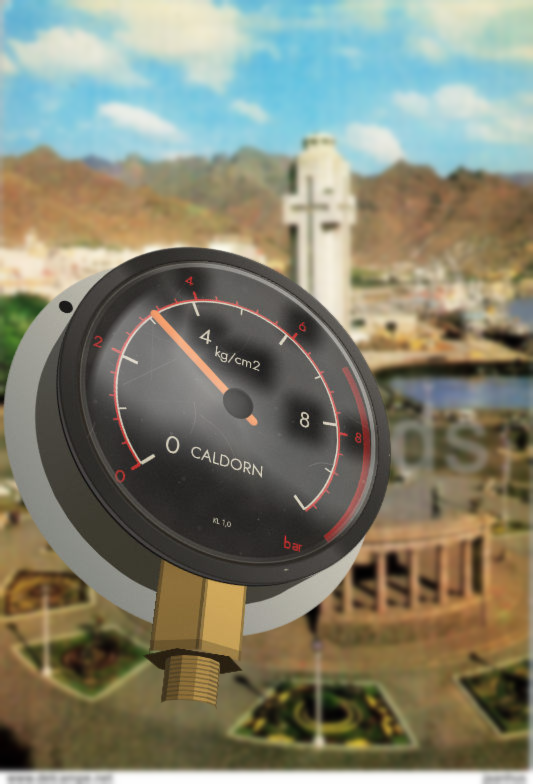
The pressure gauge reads 3 kg/cm²
